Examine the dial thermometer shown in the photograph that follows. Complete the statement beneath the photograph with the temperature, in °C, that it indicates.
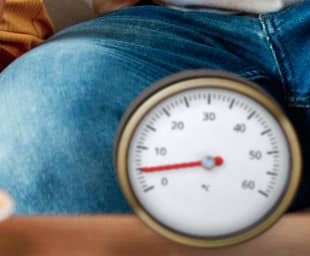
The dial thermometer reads 5 °C
